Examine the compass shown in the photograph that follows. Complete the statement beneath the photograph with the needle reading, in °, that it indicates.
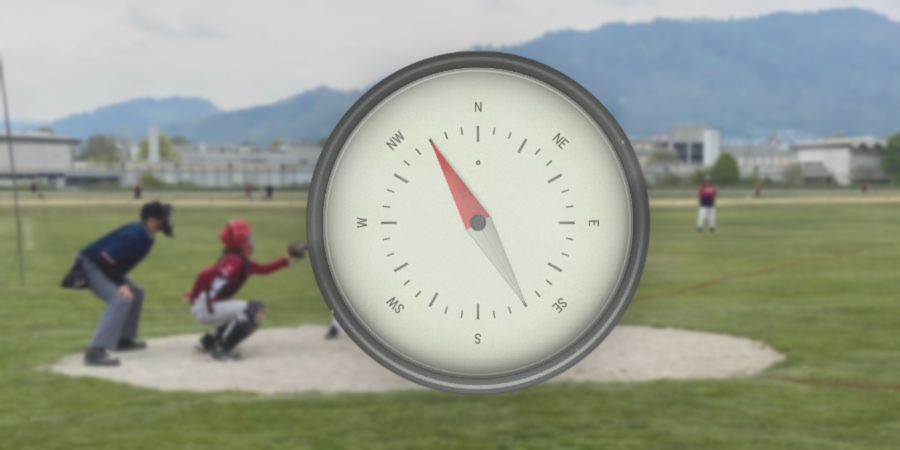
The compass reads 330 °
